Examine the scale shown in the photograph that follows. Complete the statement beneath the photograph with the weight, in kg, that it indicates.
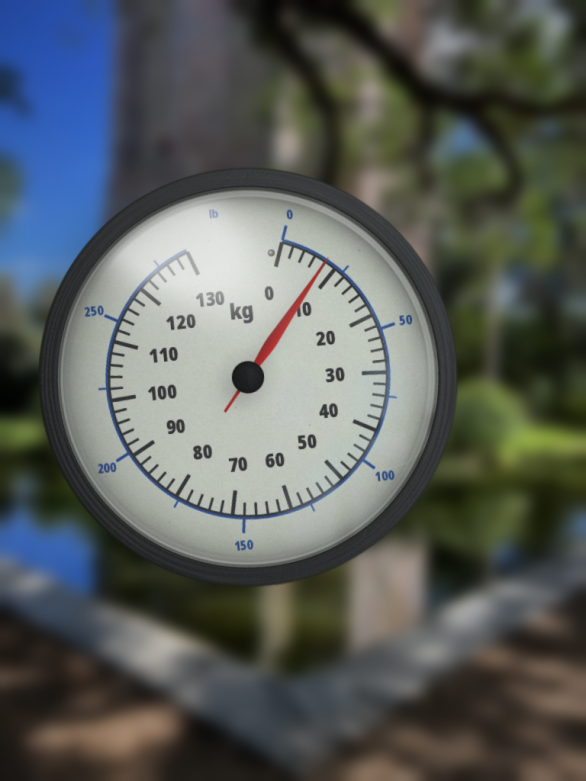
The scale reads 8 kg
